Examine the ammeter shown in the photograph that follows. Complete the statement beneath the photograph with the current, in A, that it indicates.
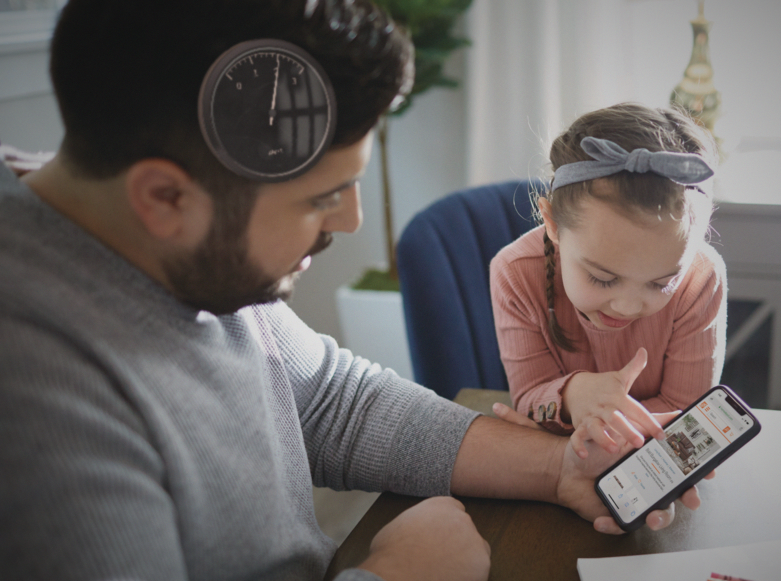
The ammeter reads 2 A
